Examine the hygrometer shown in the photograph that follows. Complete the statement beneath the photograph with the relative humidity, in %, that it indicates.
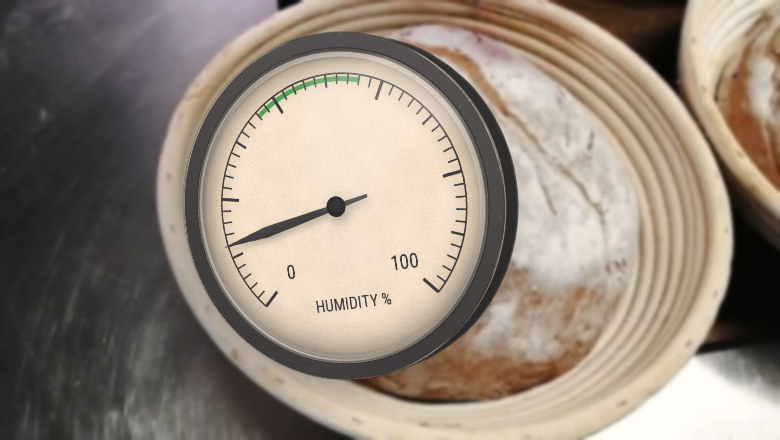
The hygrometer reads 12 %
